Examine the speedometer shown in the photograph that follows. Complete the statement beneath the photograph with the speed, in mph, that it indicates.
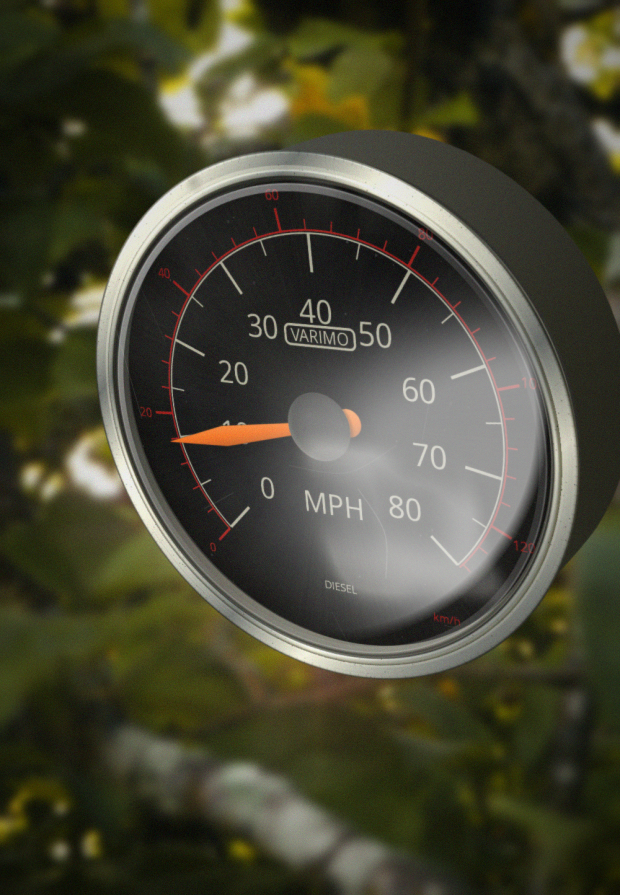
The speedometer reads 10 mph
